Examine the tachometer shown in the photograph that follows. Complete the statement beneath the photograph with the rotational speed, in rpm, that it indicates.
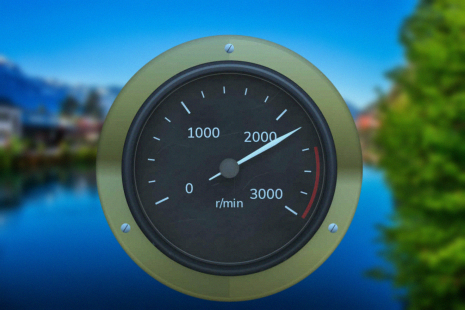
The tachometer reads 2200 rpm
